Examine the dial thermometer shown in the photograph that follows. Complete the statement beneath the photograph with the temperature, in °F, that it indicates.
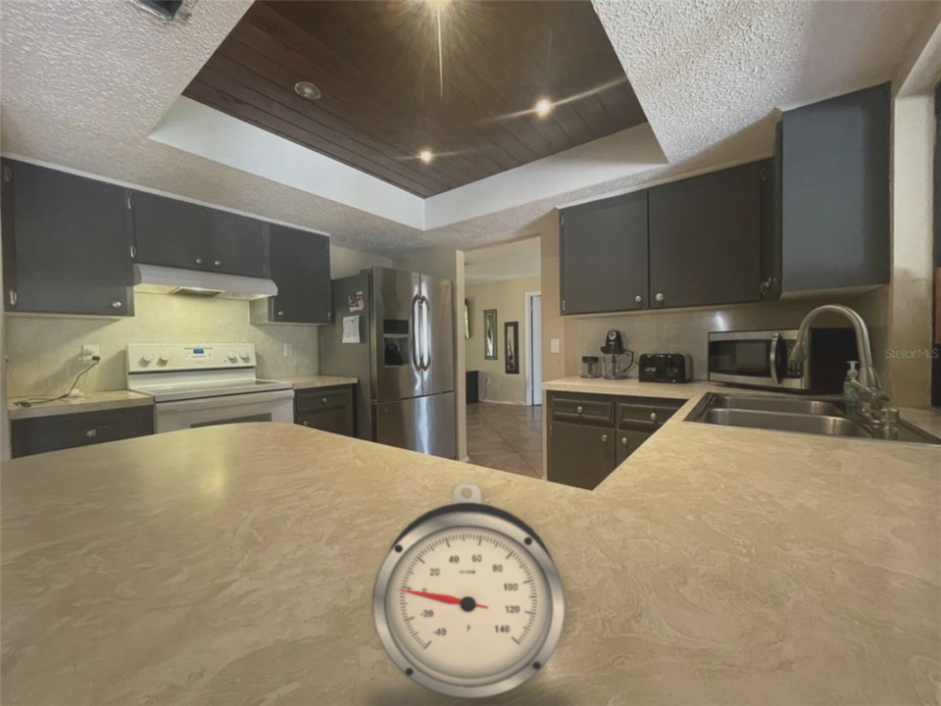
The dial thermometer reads 0 °F
